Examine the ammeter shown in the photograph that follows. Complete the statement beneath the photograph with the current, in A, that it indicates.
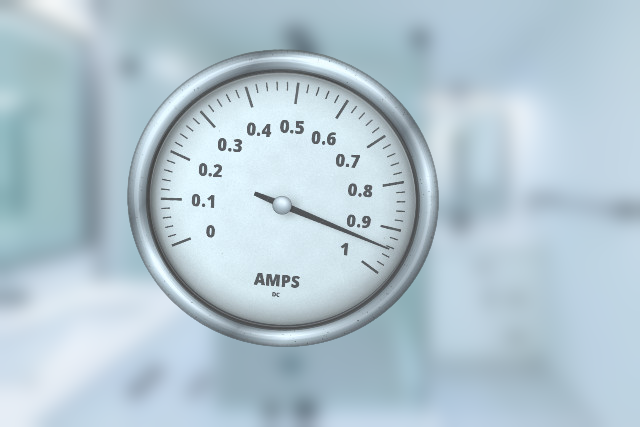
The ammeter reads 0.94 A
